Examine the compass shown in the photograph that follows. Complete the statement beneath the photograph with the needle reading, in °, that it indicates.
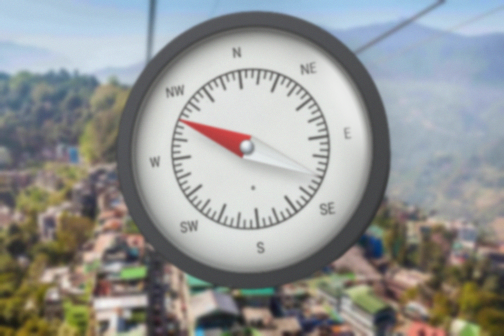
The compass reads 300 °
